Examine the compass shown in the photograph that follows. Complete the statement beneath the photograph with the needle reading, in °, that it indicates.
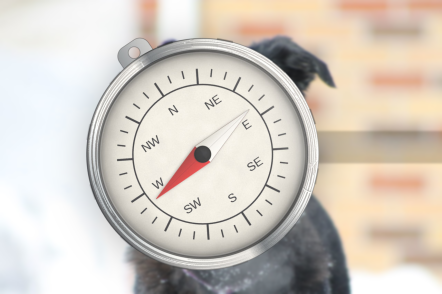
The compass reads 260 °
